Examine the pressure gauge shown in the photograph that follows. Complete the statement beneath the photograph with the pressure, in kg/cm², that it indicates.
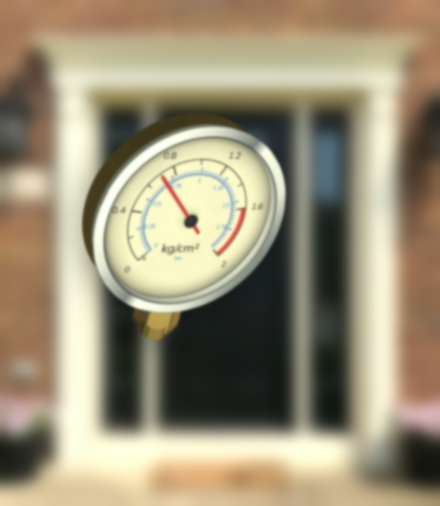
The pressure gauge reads 0.7 kg/cm²
